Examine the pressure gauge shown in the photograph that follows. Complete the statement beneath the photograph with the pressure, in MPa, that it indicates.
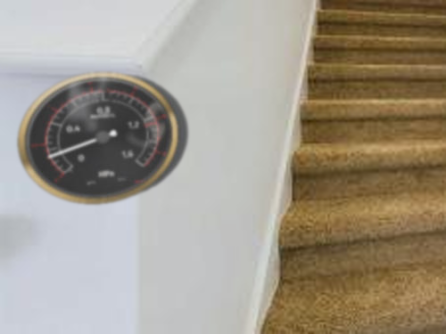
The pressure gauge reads 0.15 MPa
